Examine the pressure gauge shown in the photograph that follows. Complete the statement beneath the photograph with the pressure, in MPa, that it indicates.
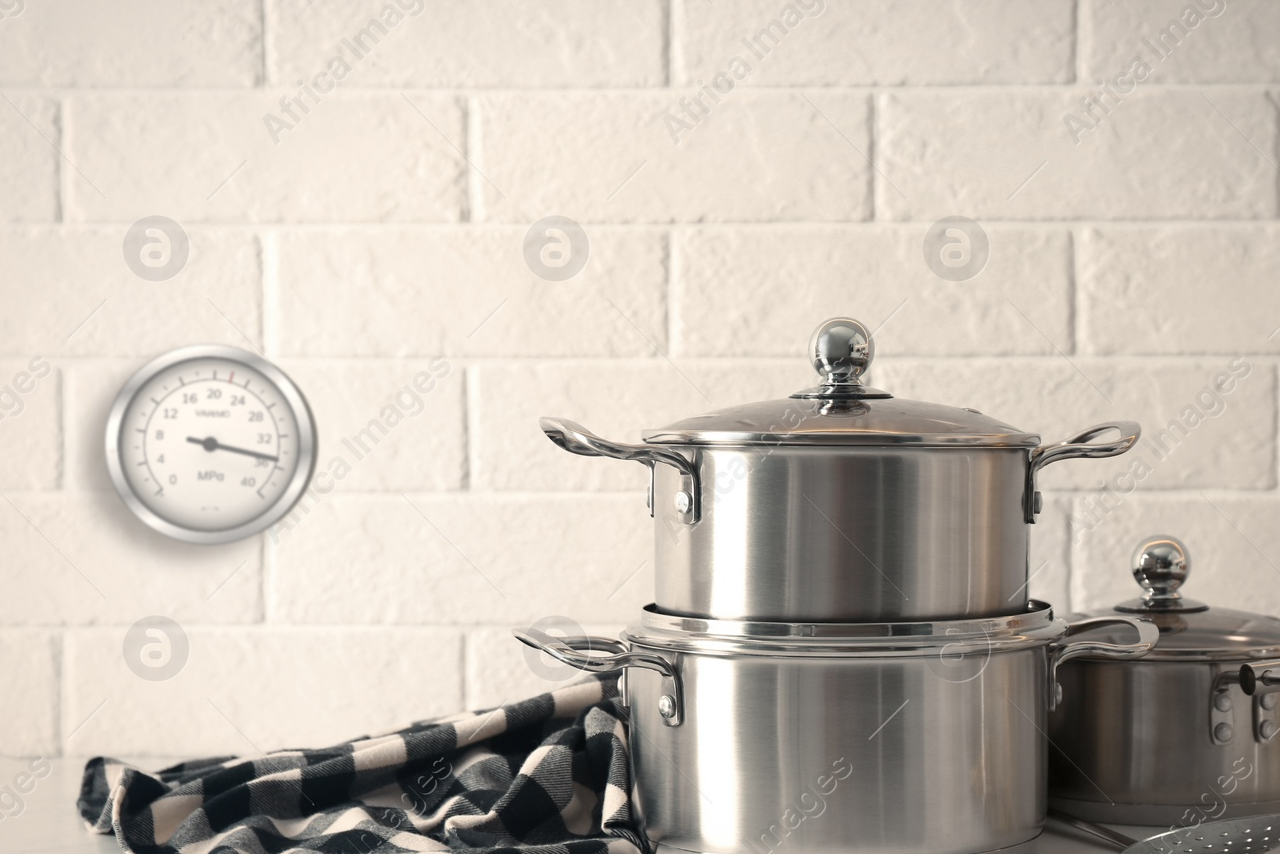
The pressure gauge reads 35 MPa
